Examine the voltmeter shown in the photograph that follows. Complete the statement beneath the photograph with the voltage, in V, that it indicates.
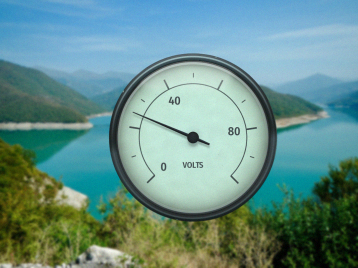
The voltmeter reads 25 V
